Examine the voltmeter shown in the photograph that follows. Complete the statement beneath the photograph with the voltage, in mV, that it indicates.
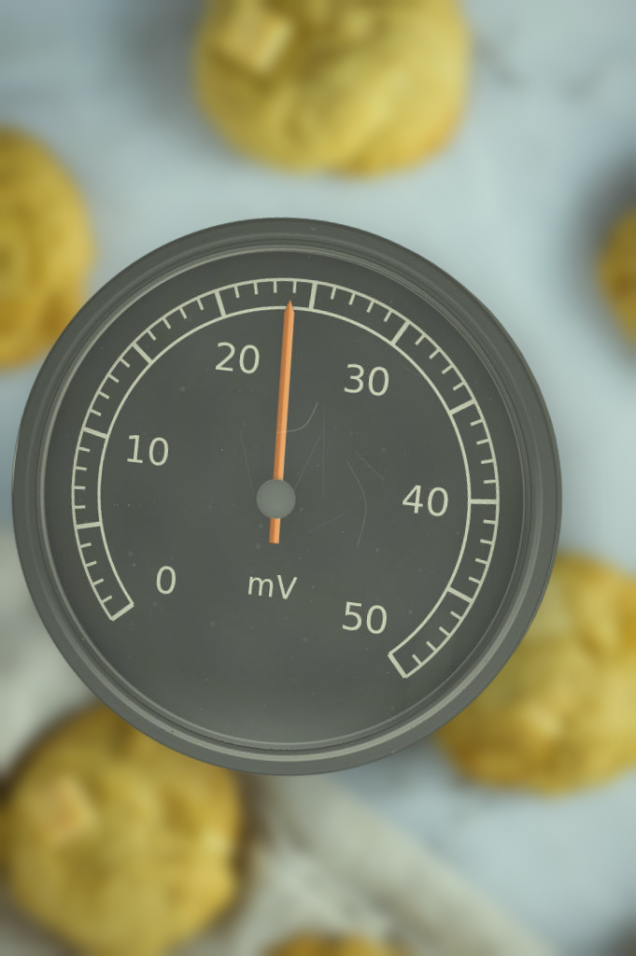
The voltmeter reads 24 mV
